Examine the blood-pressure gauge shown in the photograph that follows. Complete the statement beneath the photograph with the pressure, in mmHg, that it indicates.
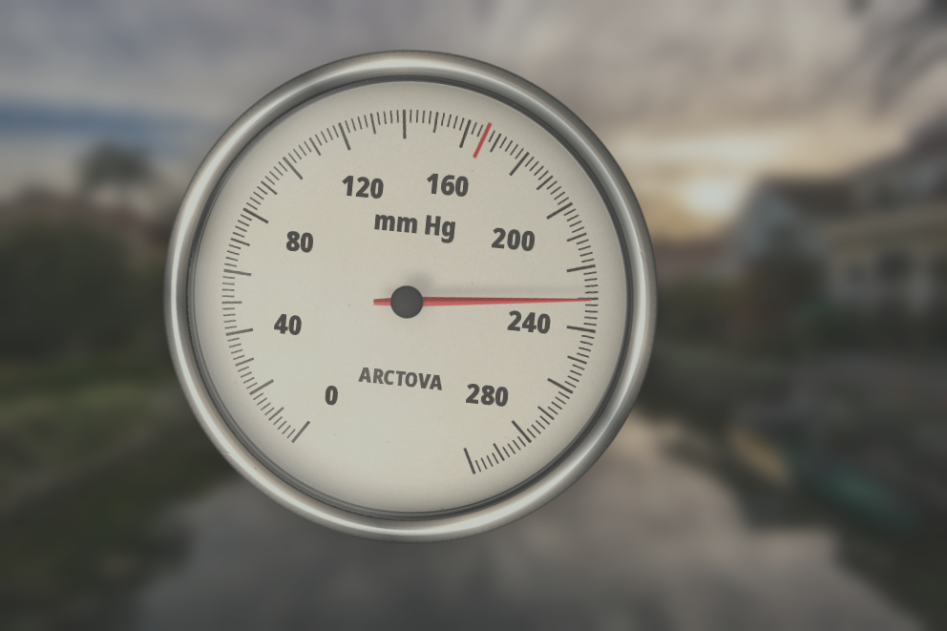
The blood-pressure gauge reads 230 mmHg
